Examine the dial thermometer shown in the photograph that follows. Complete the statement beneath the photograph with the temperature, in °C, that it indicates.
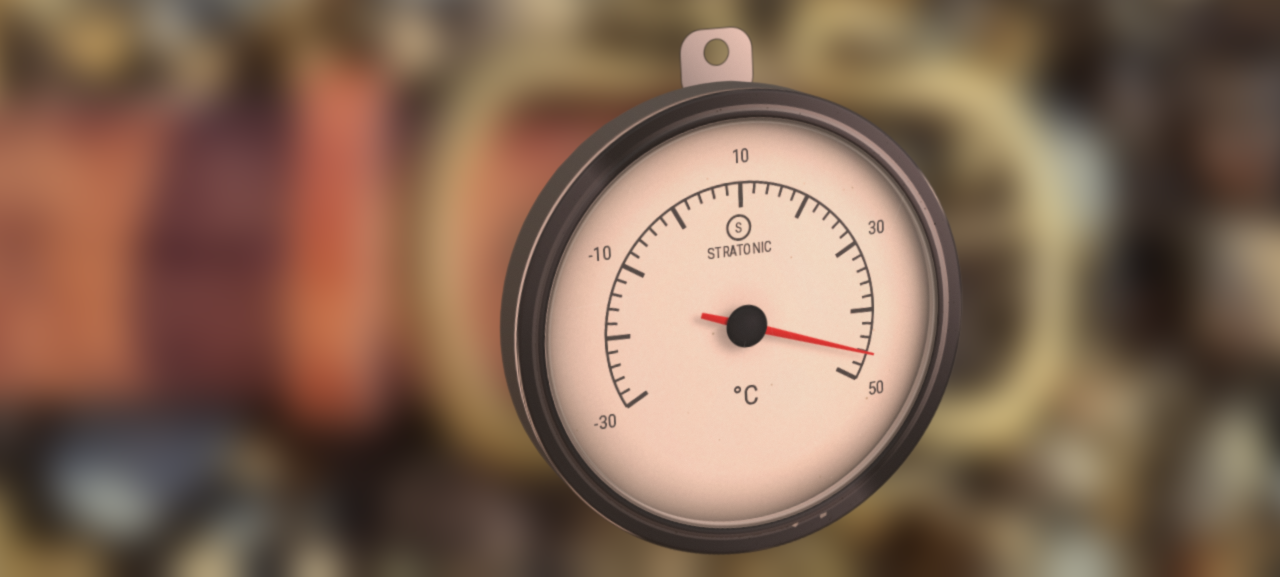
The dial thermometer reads 46 °C
